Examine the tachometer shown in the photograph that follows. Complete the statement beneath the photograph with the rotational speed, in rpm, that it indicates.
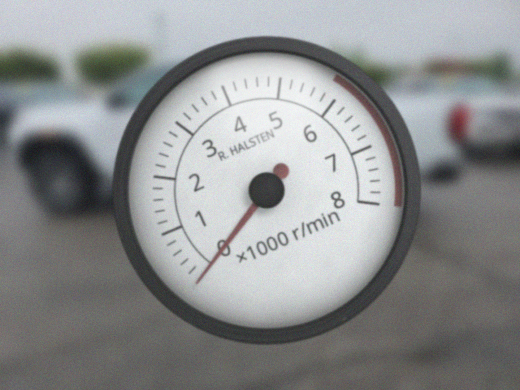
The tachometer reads 0 rpm
